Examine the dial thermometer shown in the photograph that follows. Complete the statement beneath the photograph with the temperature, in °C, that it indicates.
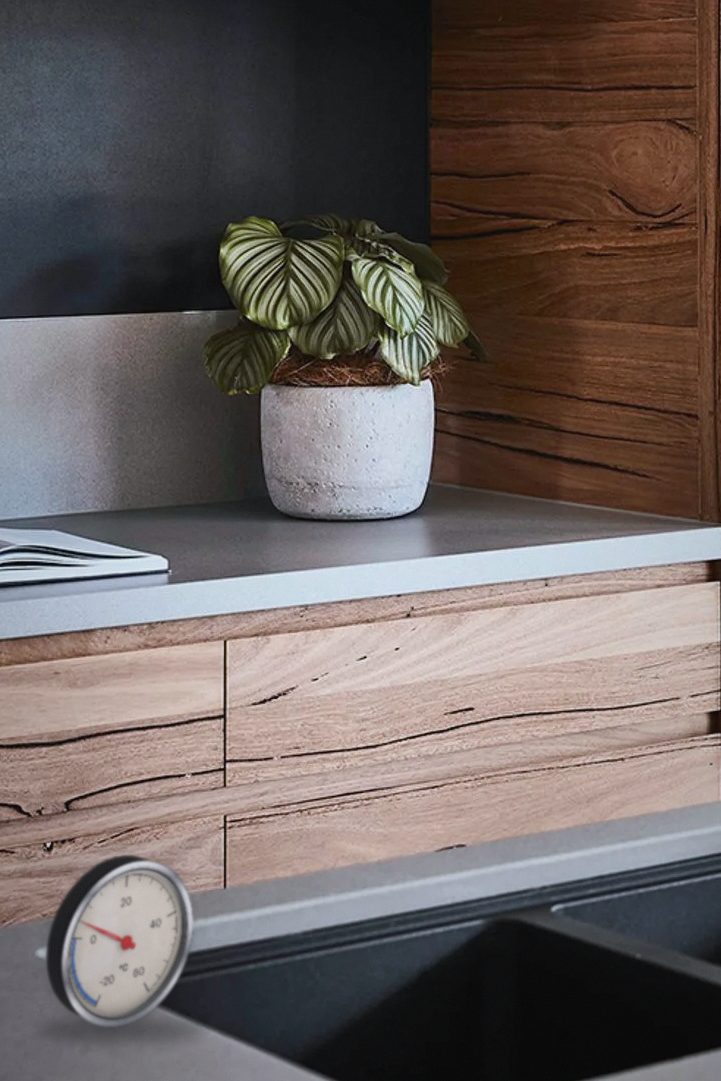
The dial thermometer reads 4 °C
